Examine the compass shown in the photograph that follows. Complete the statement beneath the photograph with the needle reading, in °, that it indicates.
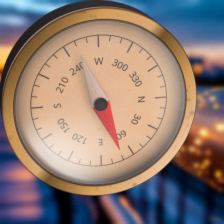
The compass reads 70 °
